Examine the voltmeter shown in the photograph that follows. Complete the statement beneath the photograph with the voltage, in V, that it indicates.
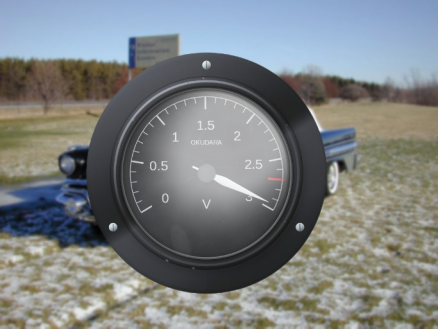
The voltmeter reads 2.95 V
